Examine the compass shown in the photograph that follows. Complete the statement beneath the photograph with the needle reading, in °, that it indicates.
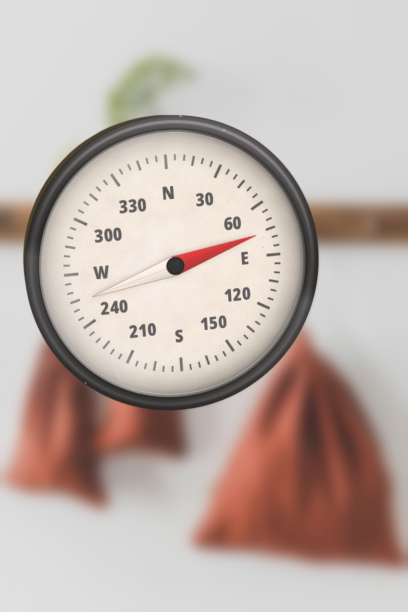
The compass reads 75 °
